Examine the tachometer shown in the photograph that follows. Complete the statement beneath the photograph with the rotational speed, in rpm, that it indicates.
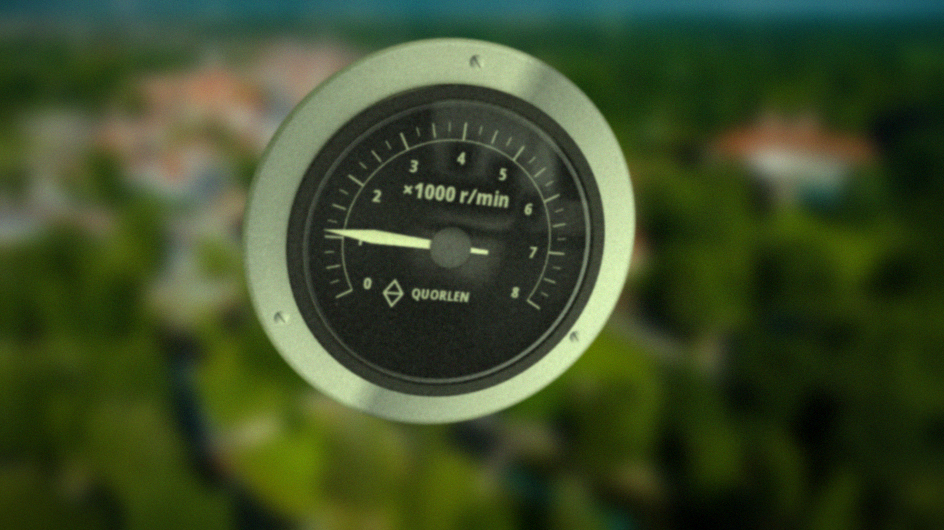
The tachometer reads 1125 rpm
